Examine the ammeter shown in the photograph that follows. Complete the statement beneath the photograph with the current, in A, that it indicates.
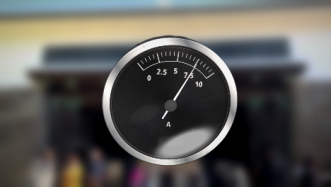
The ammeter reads 7.5 A
